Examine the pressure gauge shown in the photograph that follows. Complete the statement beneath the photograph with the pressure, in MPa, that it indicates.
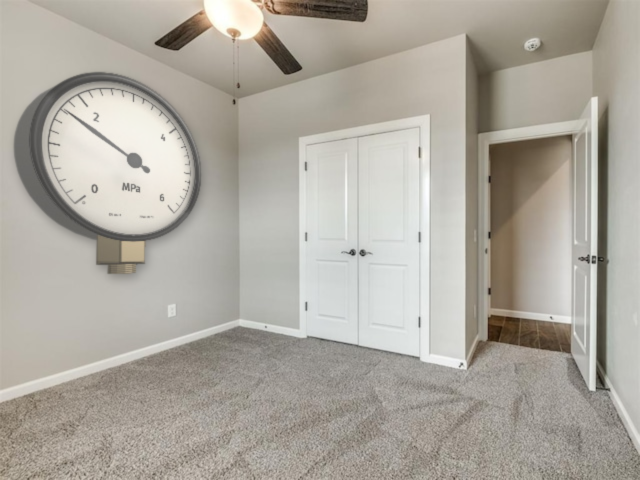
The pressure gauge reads 1.6 MPa
